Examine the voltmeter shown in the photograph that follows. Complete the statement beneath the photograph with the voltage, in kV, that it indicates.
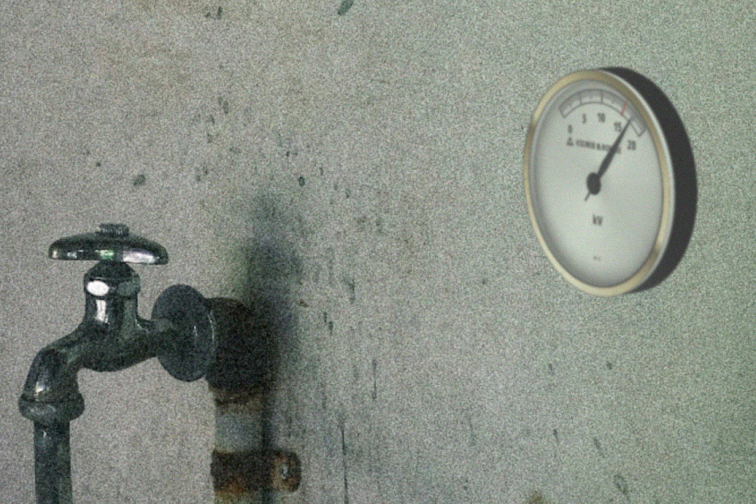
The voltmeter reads 17.5 kV
